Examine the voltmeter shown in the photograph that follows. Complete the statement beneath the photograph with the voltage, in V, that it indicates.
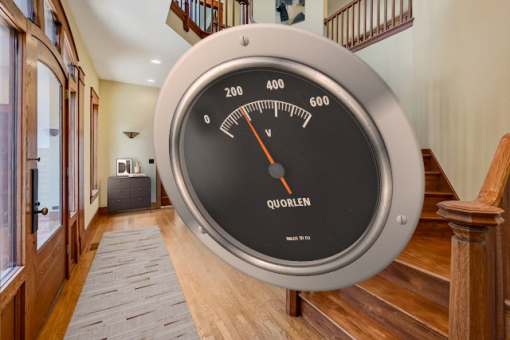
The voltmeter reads 200 V
